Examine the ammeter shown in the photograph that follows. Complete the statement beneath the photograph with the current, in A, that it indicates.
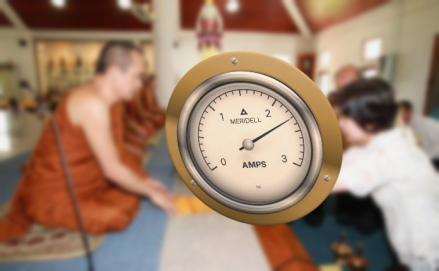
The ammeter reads 2.3 A
